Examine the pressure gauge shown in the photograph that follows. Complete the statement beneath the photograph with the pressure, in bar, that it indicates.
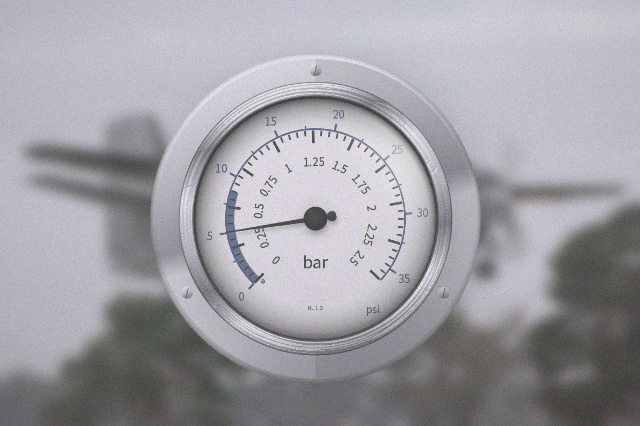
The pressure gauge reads 0.35 bar
